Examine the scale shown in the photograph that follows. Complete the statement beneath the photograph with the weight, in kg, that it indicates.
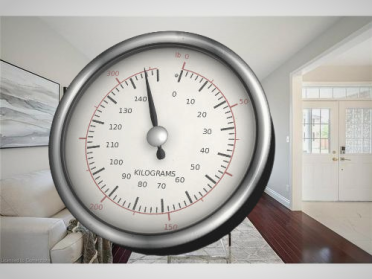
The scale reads 146 kg
